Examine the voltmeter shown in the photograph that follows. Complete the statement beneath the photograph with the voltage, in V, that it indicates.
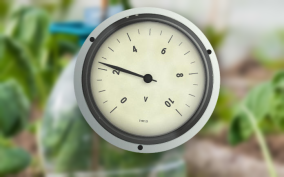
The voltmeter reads 2.25 V
